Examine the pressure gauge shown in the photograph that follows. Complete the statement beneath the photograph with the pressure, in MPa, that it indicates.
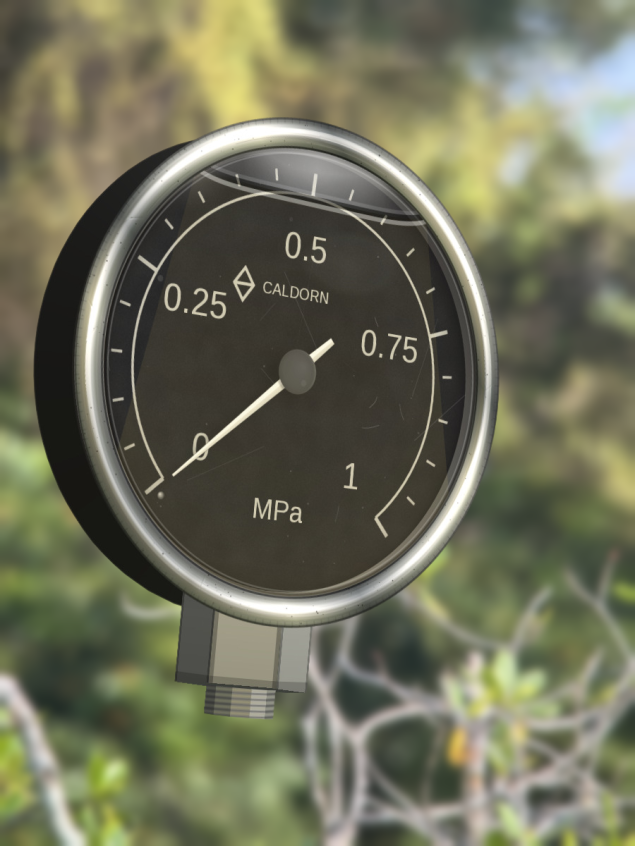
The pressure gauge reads 0 MPa
